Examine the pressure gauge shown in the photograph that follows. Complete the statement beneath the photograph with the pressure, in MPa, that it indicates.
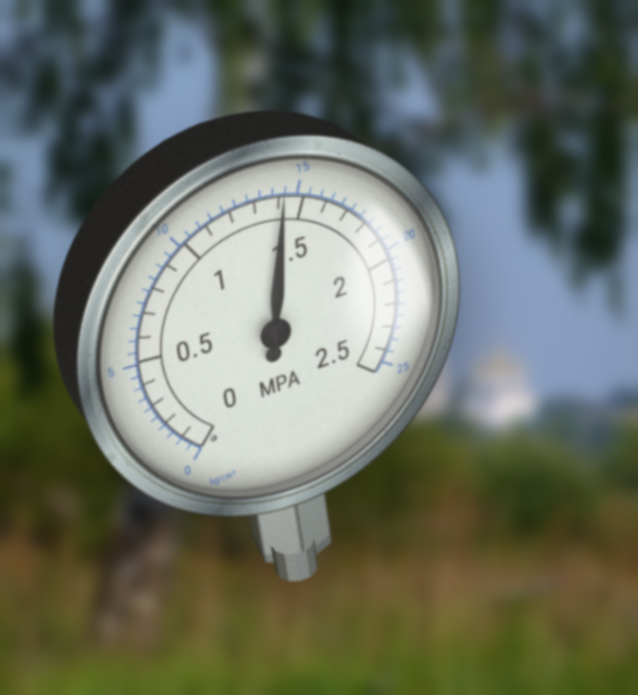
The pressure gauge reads 1.4 MPa
